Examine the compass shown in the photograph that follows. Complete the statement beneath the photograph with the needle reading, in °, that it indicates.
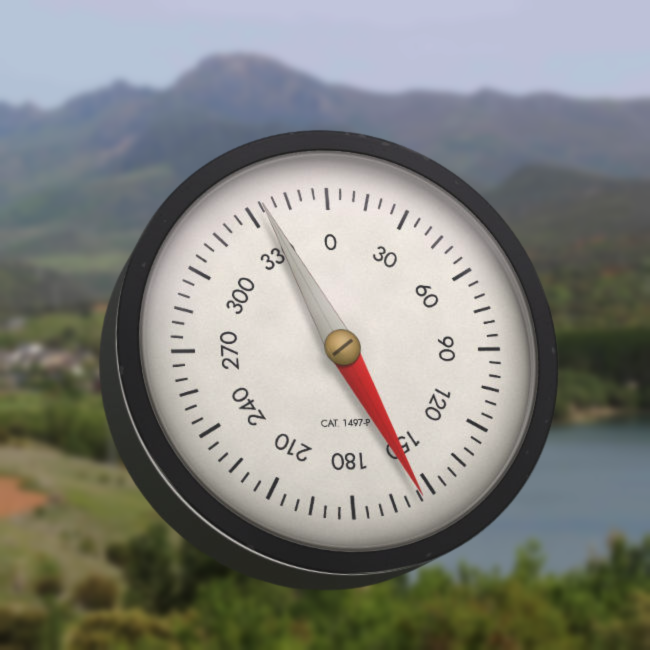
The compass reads 155 °
